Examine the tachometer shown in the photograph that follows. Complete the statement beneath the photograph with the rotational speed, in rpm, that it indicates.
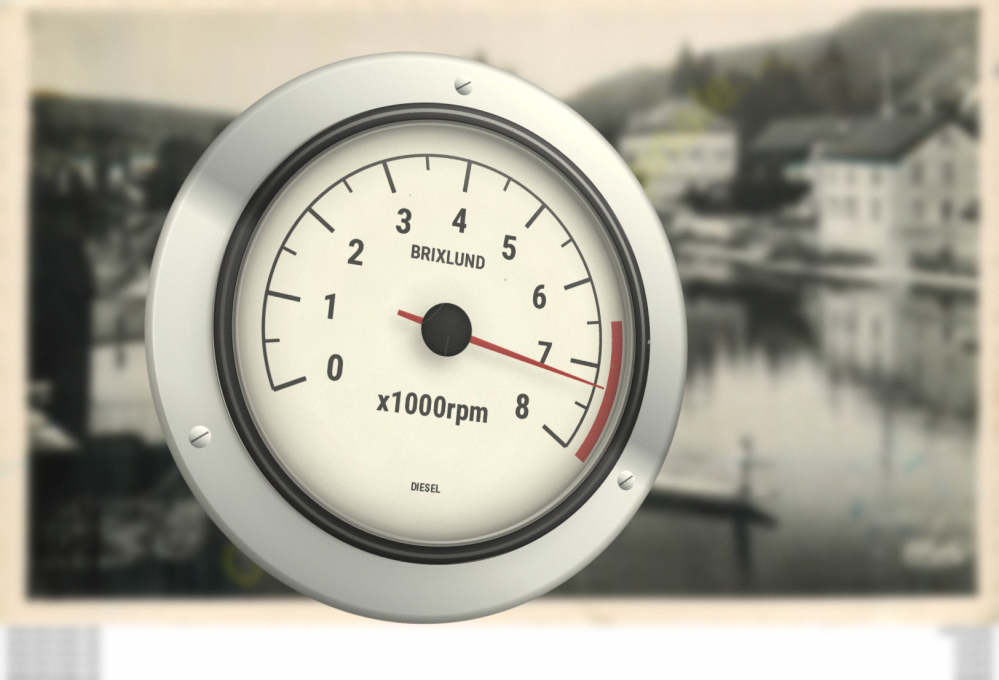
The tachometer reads 7250 rpm
